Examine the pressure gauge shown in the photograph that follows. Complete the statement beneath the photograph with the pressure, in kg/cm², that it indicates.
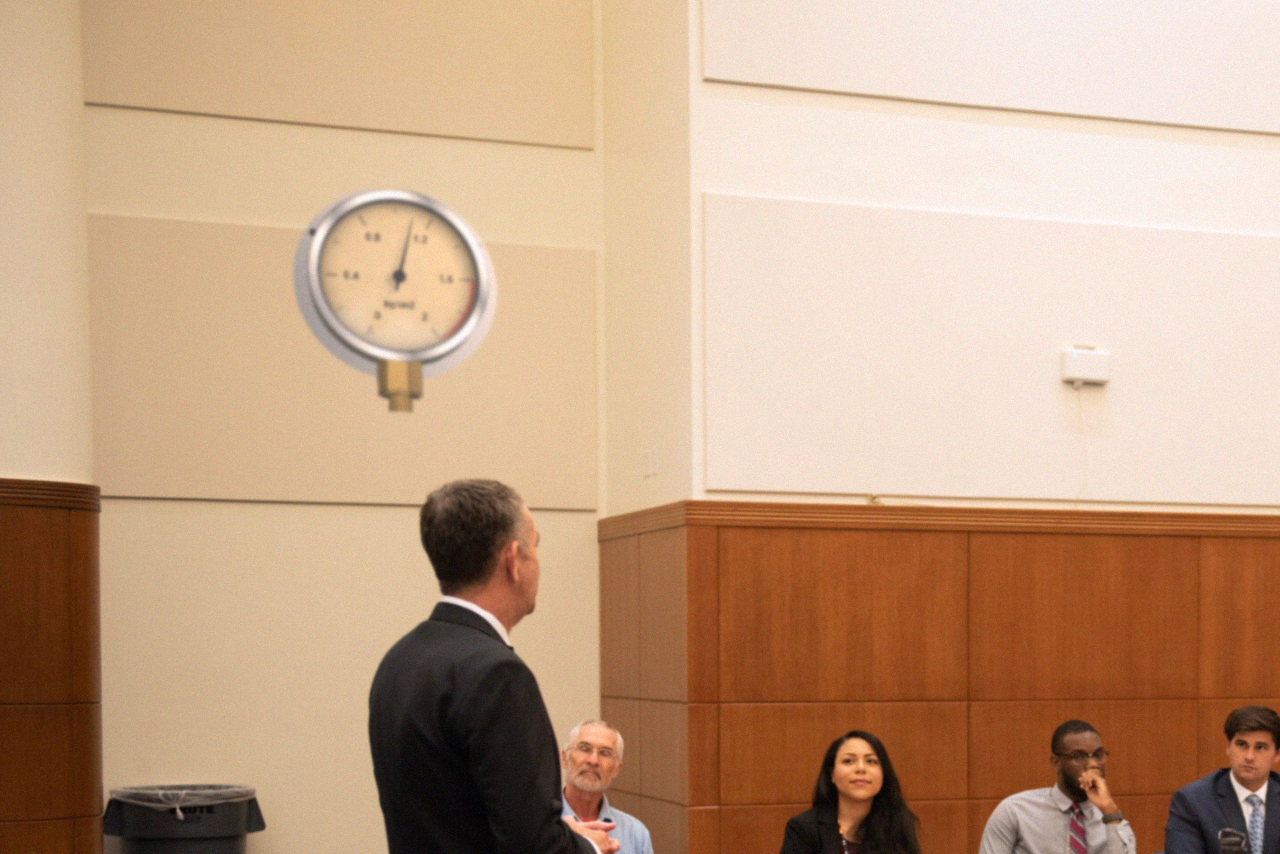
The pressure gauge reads 1.1 kg/cm²
